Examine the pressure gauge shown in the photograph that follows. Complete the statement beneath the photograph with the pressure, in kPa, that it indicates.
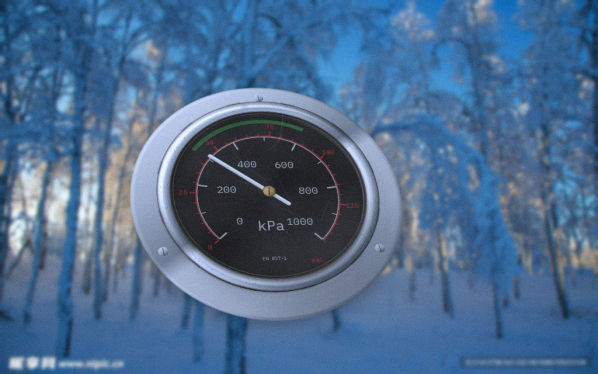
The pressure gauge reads 300 kPa
